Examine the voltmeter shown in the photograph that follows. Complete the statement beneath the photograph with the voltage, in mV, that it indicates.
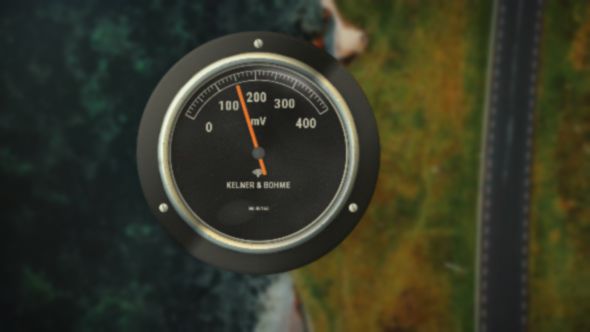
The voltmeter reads 150 mV
